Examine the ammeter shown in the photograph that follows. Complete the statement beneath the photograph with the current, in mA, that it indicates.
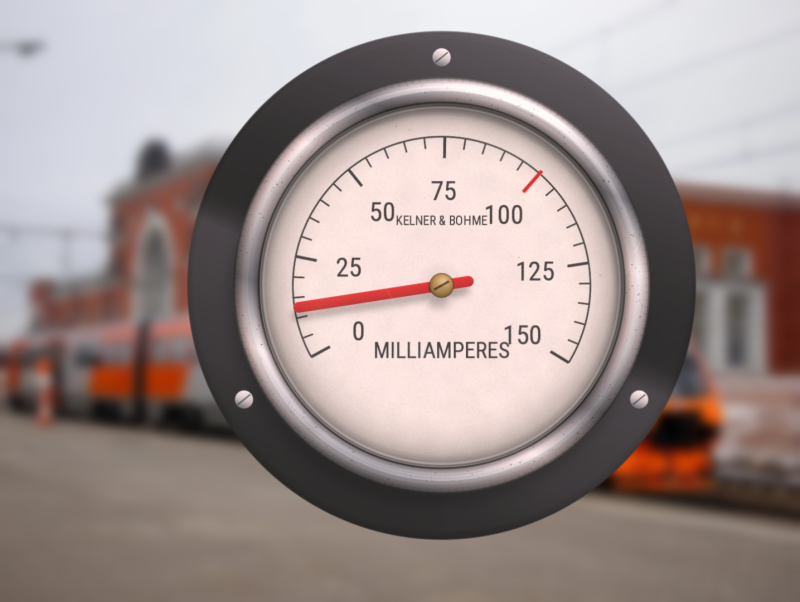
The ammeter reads 12.5 mA
